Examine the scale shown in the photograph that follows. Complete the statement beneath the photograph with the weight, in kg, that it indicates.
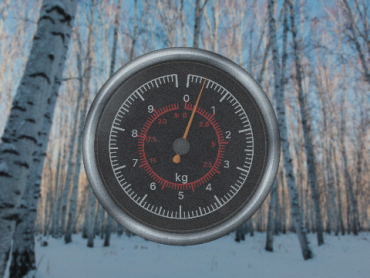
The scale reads 0.4 kg
